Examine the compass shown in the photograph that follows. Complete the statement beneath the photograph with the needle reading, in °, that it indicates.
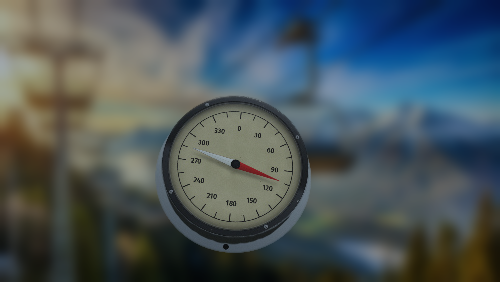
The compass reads 105 °
